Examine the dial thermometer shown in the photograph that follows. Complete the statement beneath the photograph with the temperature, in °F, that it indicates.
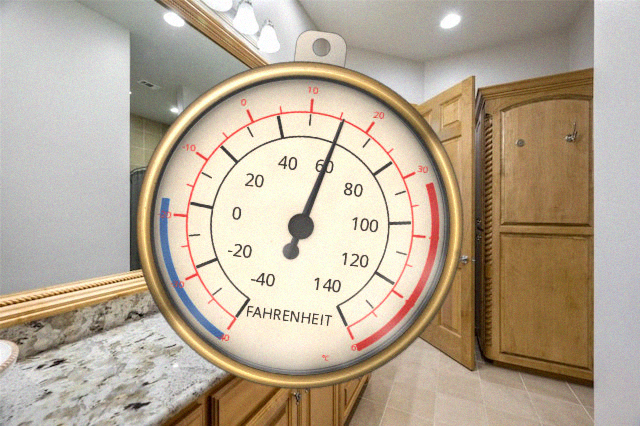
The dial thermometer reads 60 °F
